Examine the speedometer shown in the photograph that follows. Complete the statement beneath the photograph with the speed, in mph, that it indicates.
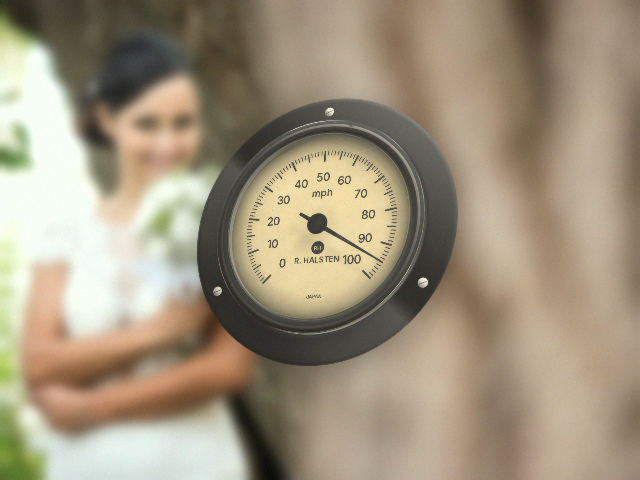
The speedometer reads 95 mph
